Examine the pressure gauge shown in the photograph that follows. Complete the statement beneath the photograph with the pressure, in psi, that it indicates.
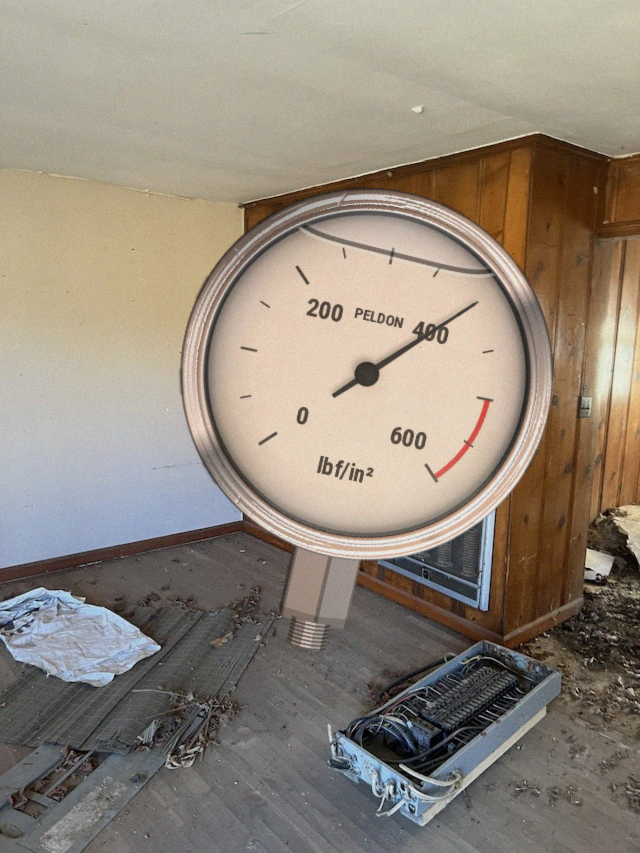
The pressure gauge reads 400 psi
